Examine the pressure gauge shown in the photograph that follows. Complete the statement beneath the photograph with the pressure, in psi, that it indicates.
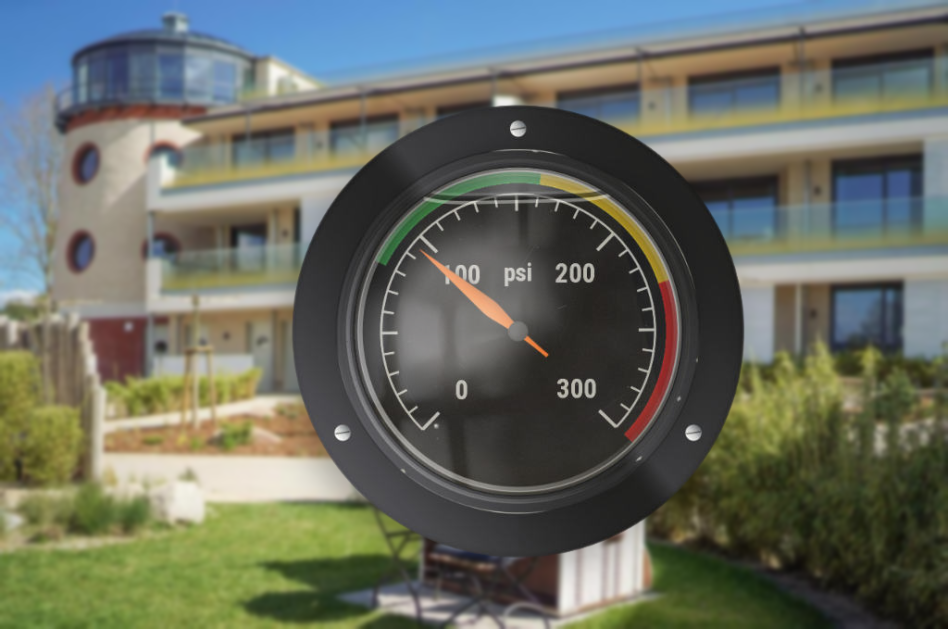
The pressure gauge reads 95 psi
